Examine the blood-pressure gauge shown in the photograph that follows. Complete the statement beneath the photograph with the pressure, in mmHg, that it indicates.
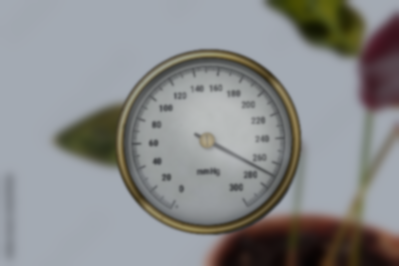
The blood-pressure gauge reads 270 mmHg
